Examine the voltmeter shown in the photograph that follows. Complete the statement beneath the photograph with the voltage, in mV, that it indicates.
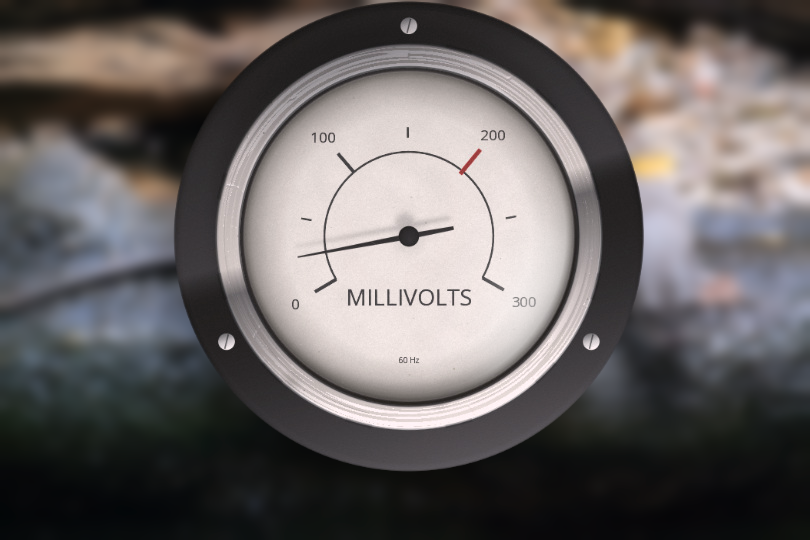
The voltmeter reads 25 mV
